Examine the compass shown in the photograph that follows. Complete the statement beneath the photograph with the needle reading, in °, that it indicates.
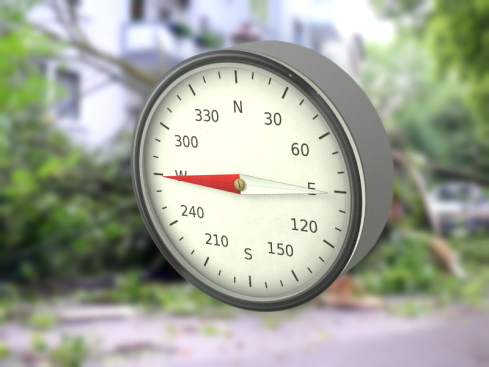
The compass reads 270 °
